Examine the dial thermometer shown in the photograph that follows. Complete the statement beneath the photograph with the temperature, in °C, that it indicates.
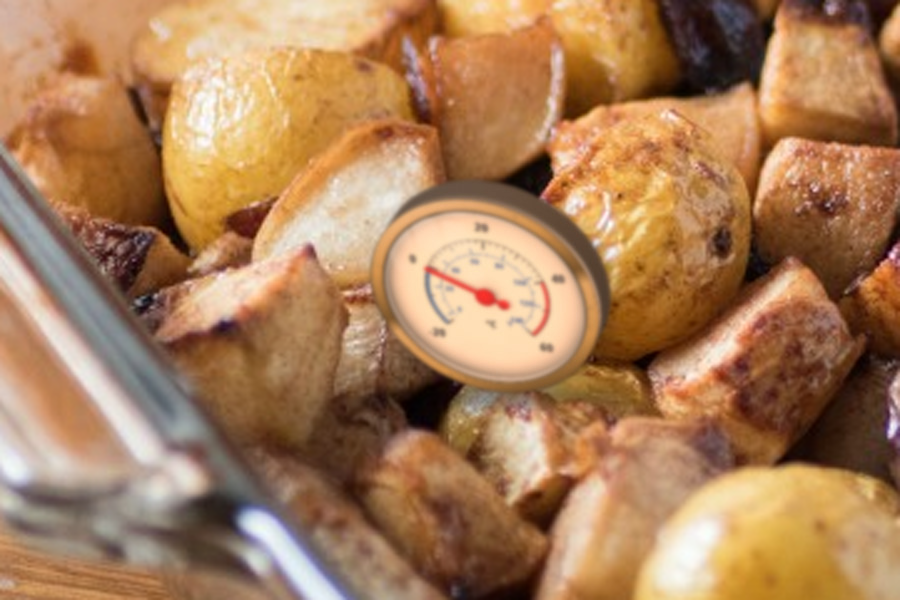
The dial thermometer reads 0 °C
